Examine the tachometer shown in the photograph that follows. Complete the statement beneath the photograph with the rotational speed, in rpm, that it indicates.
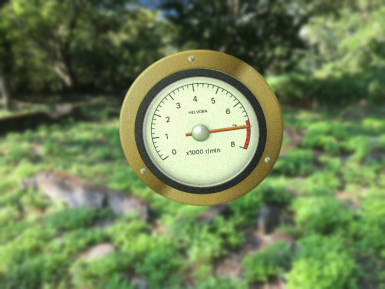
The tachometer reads 7000 rpm
